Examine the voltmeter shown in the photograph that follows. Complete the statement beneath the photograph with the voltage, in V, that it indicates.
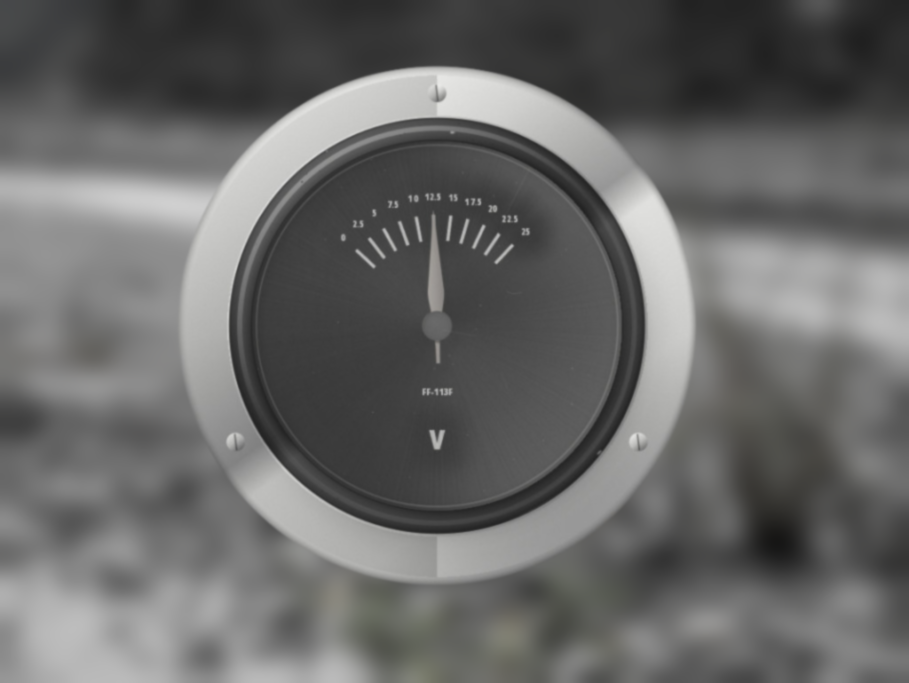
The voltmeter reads 12.5 V
